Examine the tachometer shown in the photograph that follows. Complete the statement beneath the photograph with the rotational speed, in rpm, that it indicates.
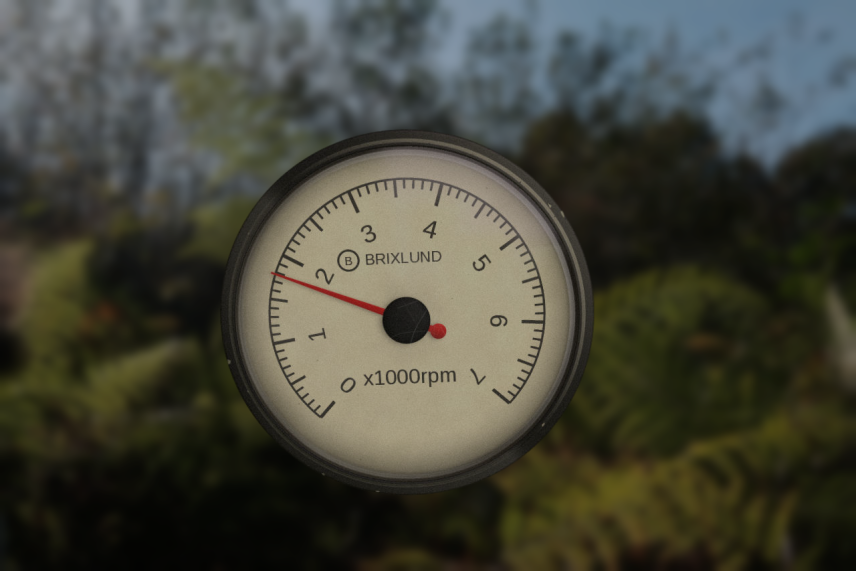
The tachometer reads 1800 rpm
